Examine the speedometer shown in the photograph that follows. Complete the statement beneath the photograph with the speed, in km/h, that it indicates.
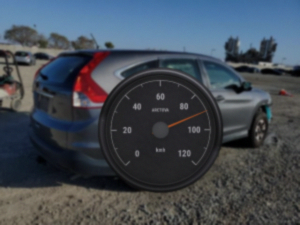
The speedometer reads 90 km/h
